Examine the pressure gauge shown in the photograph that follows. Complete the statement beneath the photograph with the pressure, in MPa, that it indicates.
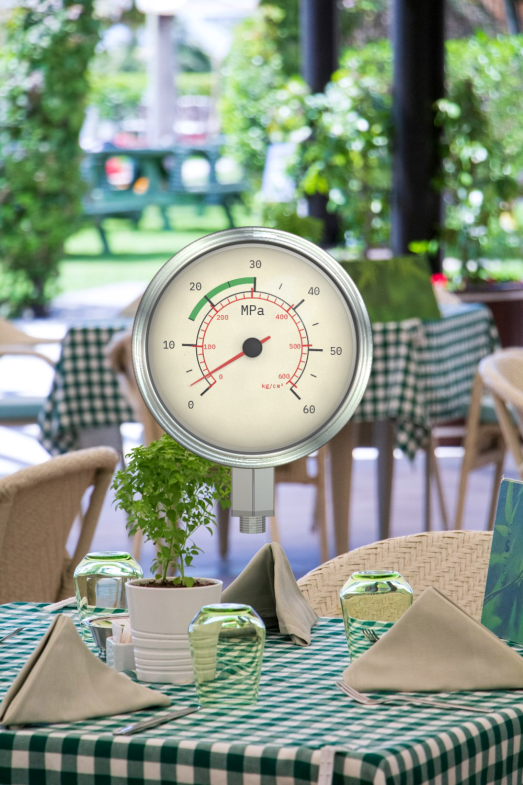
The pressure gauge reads 2.5 MPa
